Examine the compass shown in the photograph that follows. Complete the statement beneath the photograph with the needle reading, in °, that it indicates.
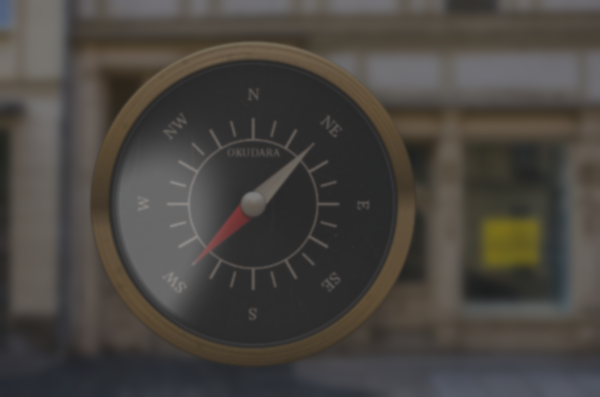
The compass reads 225 °
